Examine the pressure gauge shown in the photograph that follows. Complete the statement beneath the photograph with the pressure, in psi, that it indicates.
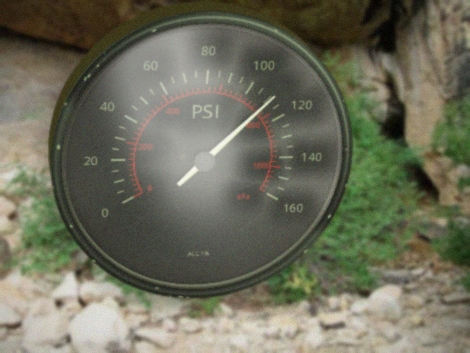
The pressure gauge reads 110 psi
